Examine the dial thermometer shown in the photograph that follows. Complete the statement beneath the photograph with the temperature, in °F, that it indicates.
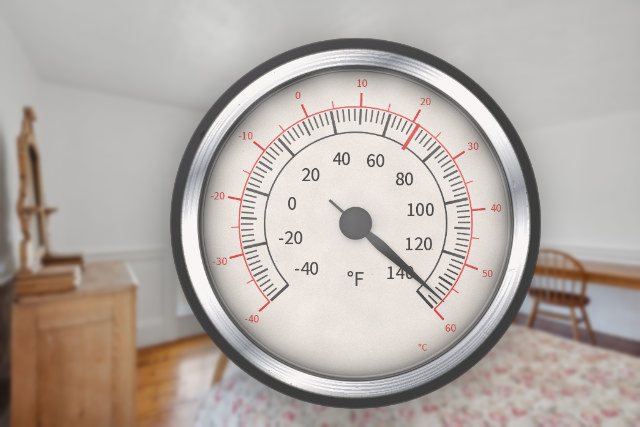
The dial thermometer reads 136 °F
